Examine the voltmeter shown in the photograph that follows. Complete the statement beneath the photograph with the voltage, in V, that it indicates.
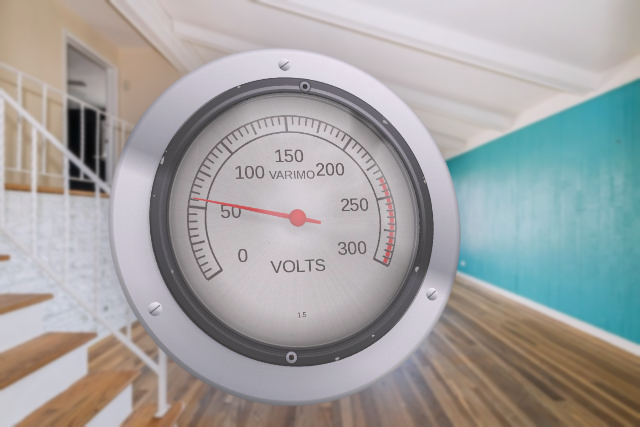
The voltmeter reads 55 V
